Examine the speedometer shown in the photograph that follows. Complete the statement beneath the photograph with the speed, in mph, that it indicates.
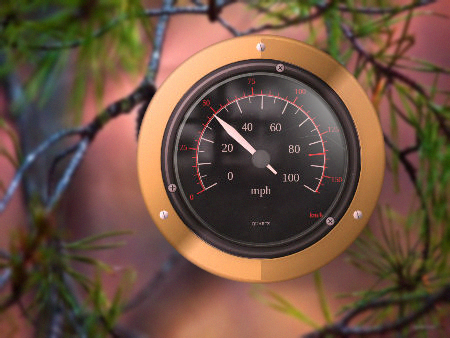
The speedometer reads 30 mph
